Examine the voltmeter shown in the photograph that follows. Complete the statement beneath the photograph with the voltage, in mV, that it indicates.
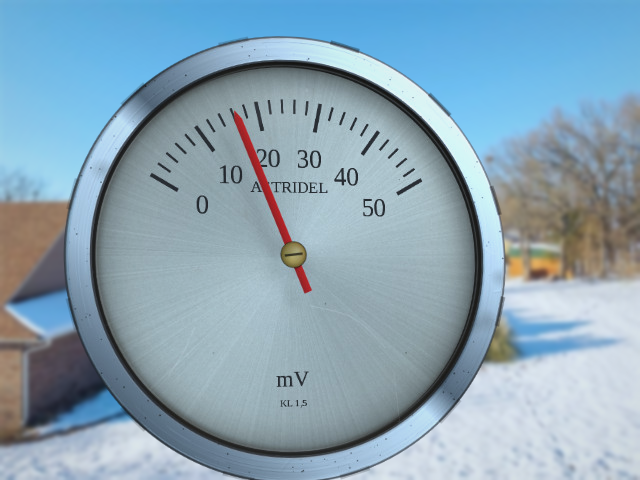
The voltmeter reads 16 mV
